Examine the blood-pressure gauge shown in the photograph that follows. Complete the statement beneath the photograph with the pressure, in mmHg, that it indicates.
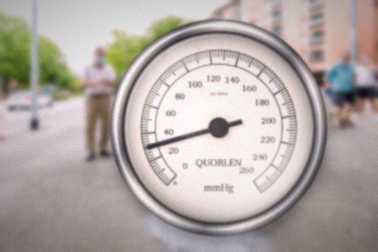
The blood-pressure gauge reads 30 mmHg
